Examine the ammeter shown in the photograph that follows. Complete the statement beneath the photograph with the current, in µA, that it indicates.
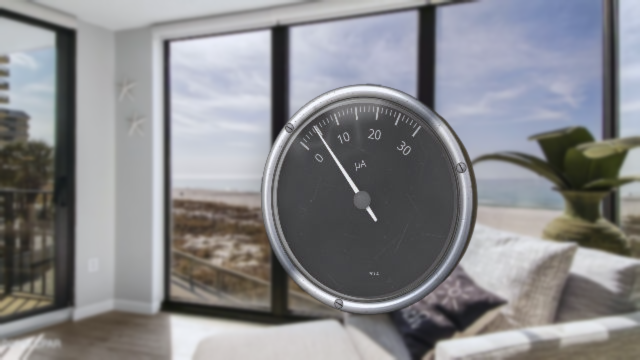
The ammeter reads 5 µA
